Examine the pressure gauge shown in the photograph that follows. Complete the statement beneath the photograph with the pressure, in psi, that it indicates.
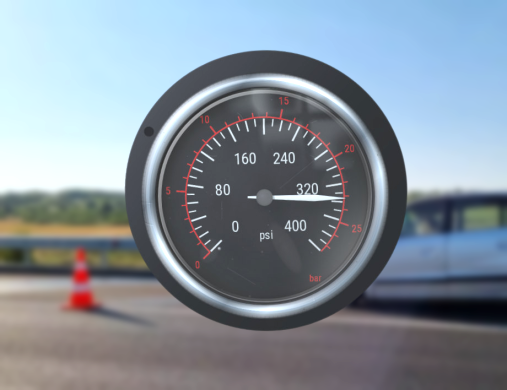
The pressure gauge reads 335 psi
